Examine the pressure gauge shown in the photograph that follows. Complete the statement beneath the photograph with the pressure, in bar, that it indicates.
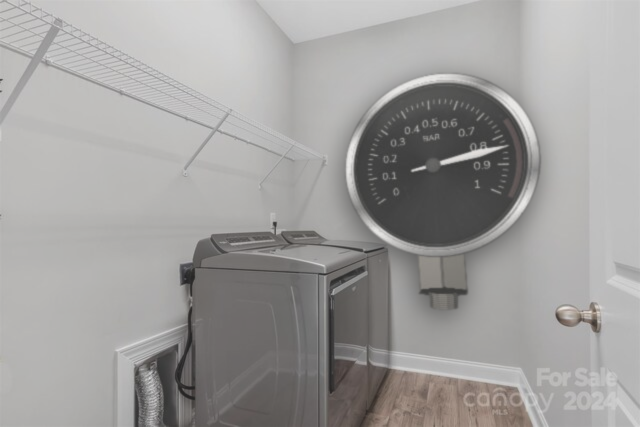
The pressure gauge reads 0.84 bar
